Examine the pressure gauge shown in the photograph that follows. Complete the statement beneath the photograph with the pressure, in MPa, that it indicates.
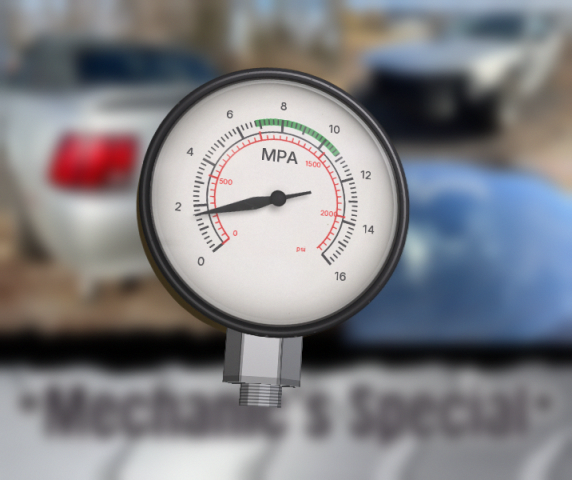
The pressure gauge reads 1.6 MPa
